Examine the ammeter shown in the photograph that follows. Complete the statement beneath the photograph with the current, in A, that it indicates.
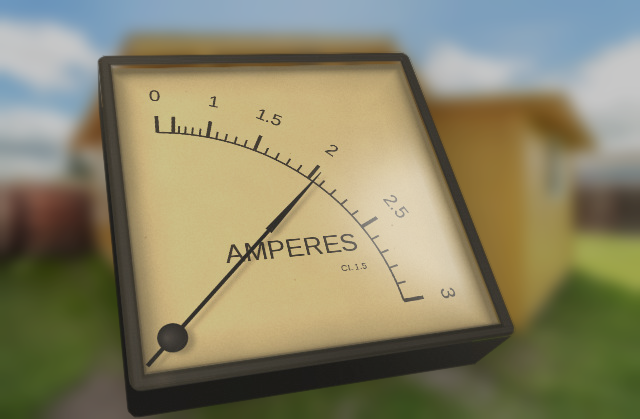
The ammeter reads 2.05 A
